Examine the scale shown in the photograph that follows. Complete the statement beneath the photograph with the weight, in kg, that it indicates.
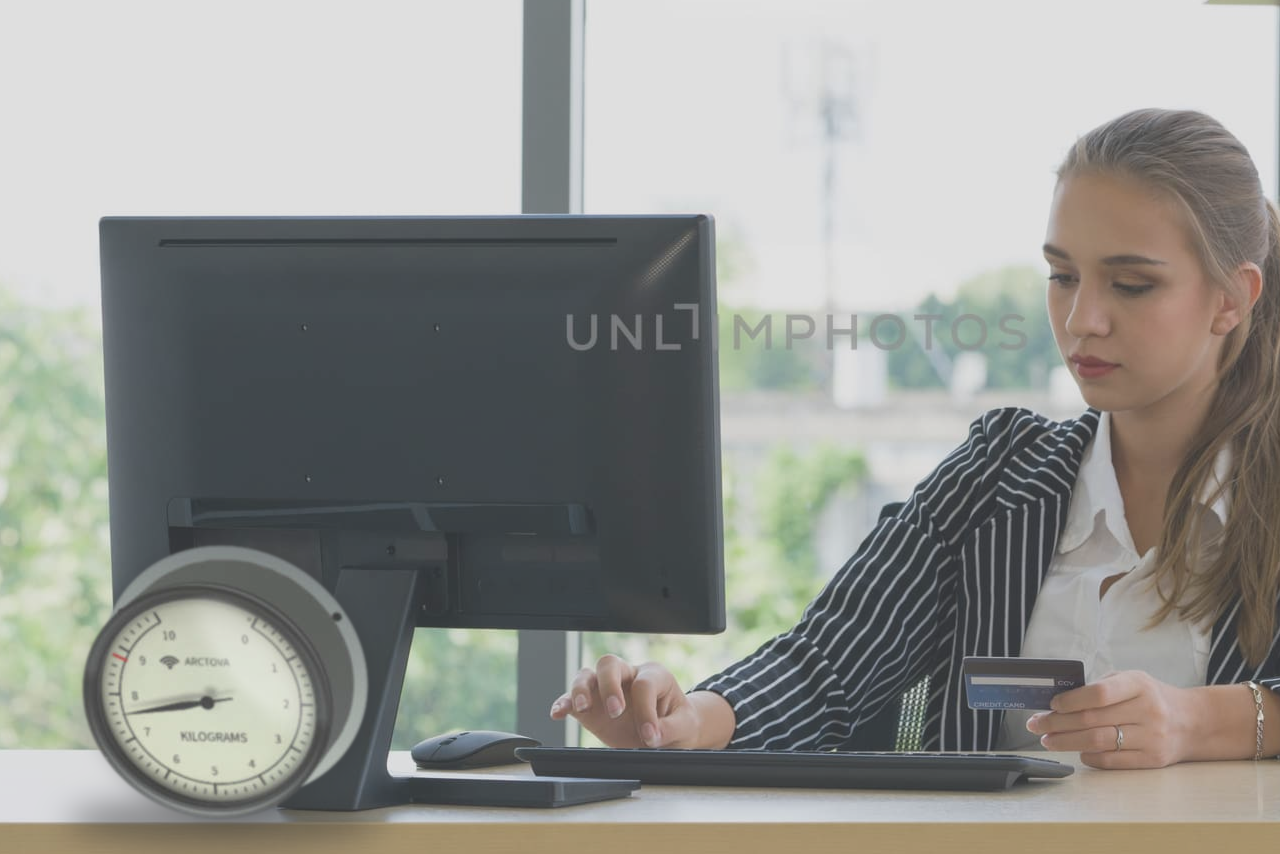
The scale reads 7.6 kg
